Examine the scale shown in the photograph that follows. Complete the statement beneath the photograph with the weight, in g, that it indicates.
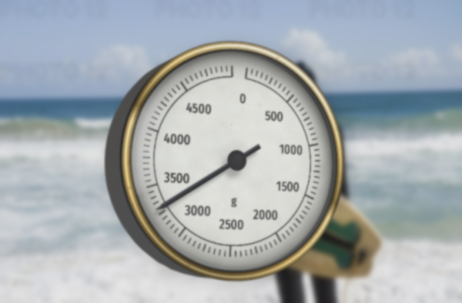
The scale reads 3300 g
